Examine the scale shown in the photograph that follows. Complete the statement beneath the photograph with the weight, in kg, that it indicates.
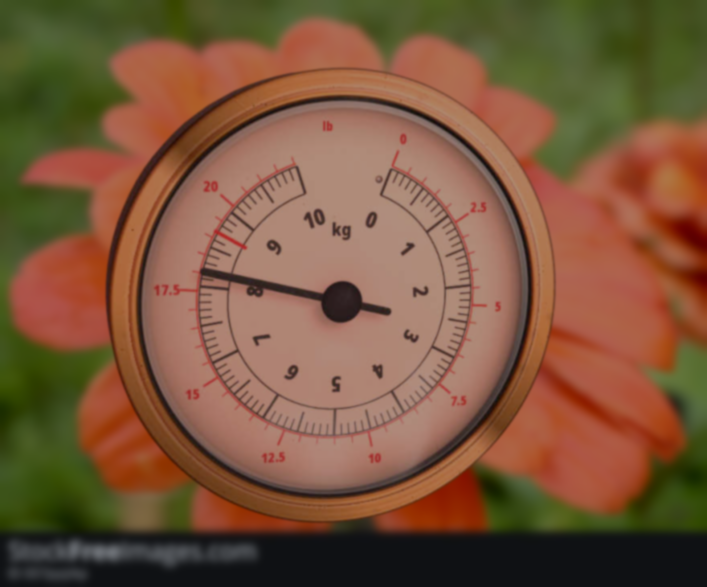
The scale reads 8.2 kg
